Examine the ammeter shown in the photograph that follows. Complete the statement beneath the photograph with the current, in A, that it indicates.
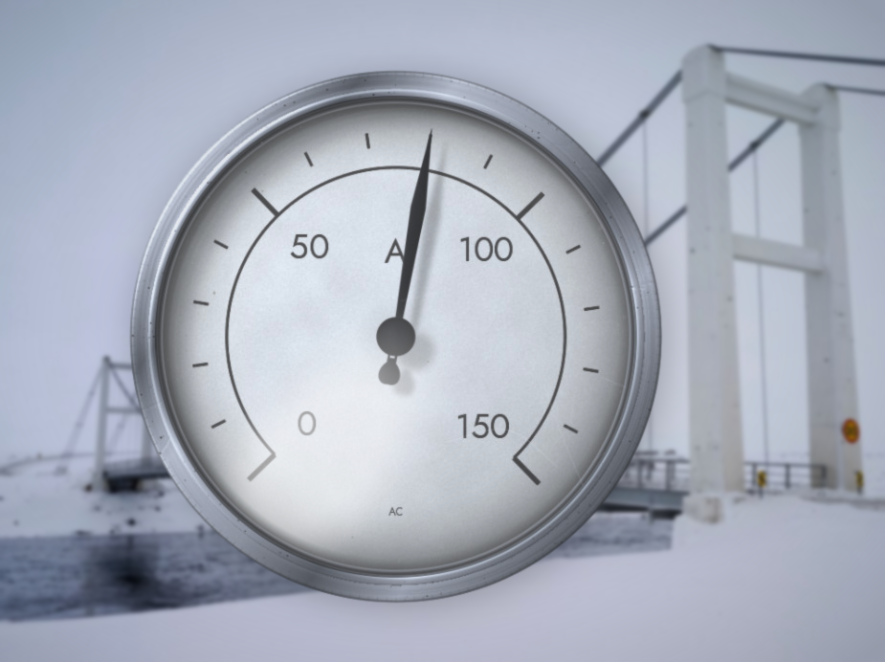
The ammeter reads 80 A
